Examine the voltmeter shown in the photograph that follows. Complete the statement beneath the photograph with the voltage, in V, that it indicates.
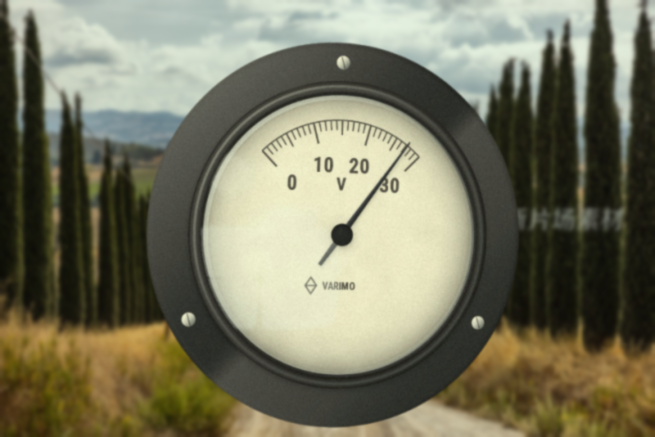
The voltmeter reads 27 V
